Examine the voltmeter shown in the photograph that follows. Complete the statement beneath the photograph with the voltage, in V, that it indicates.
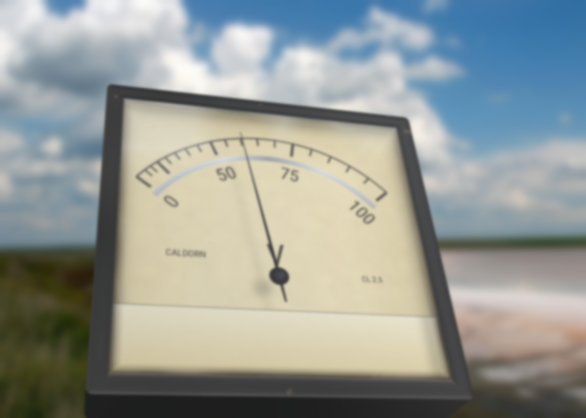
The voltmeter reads 60 V
